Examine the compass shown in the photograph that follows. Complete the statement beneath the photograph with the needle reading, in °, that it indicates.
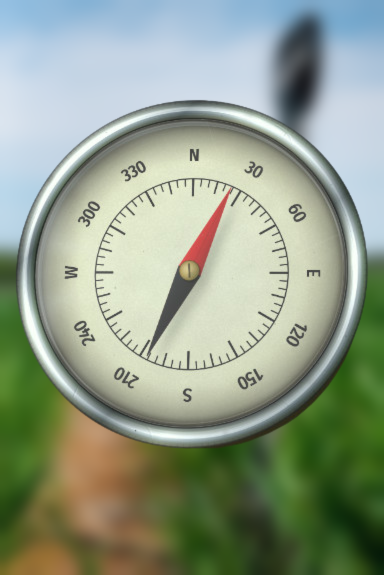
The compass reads 25 °
